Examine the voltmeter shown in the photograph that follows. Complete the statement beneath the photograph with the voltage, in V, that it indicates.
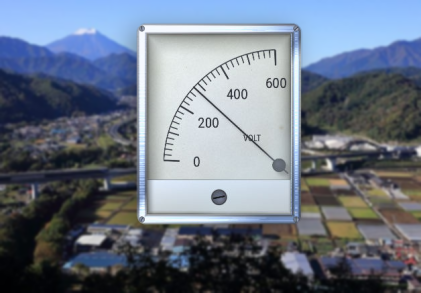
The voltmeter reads 280 V
